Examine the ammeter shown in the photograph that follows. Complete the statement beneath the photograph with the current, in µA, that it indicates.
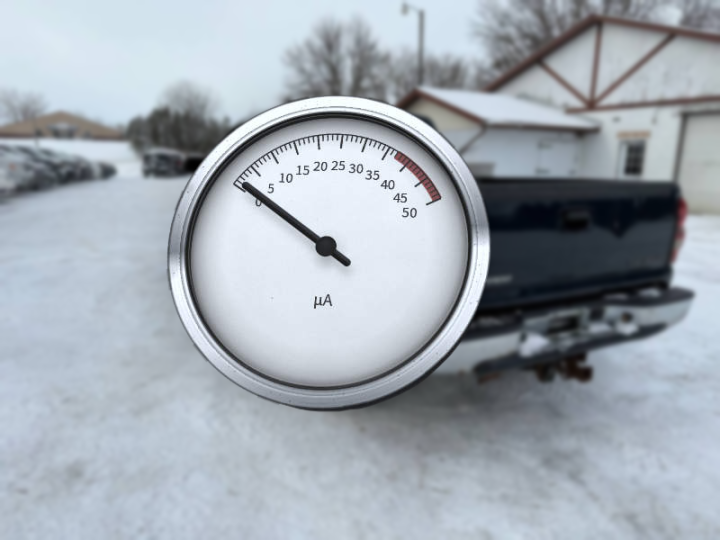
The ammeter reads 1 µA
